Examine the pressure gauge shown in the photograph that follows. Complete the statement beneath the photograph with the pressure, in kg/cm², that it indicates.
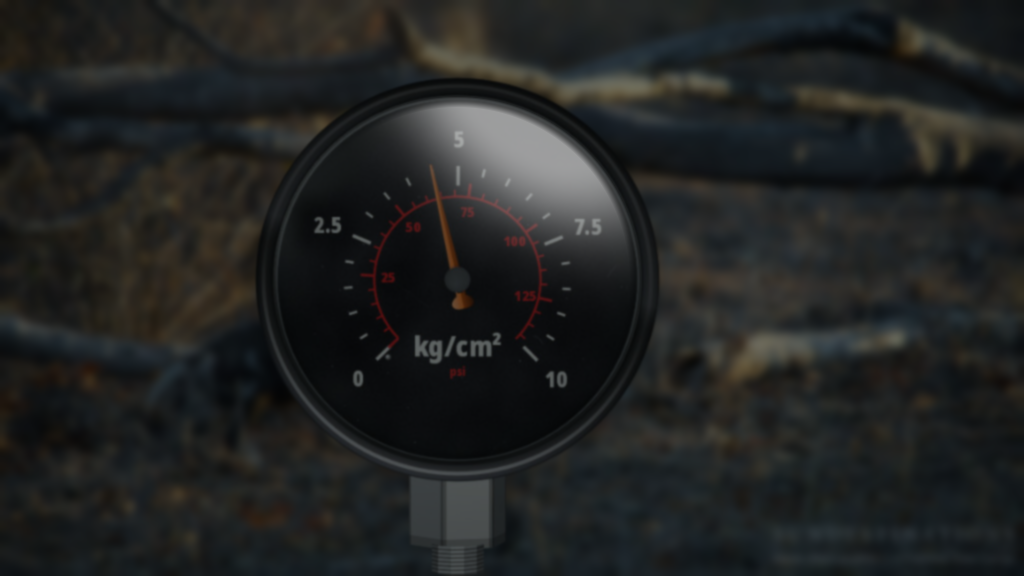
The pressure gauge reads 4.5 kg/cm²
